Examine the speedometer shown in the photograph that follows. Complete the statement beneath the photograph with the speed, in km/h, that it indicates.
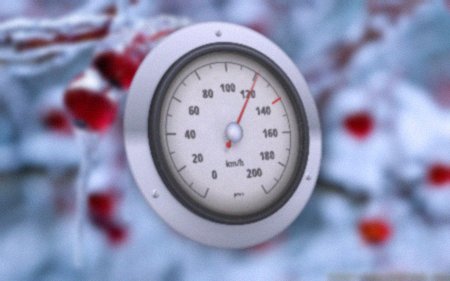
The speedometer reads 120 km/h
